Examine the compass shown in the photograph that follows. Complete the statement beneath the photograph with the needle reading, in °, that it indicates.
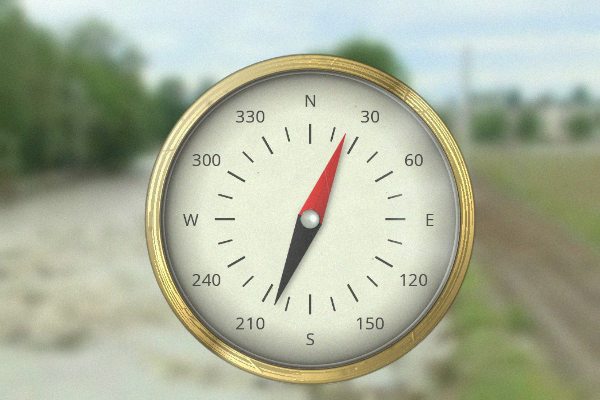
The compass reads 22.5 °
